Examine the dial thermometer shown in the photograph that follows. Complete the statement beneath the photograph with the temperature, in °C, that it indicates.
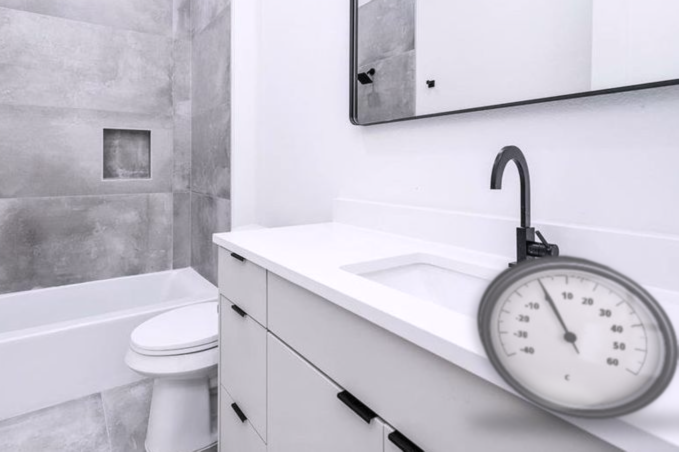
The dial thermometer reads 0 °C
